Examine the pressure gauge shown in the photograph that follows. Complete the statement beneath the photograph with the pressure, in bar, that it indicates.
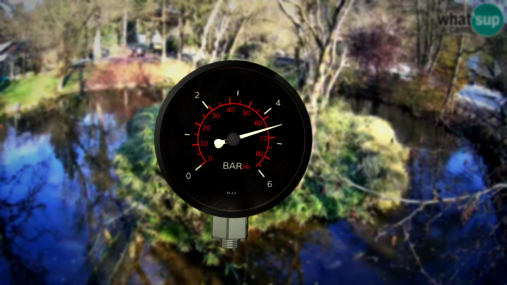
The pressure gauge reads 4.5 bar
